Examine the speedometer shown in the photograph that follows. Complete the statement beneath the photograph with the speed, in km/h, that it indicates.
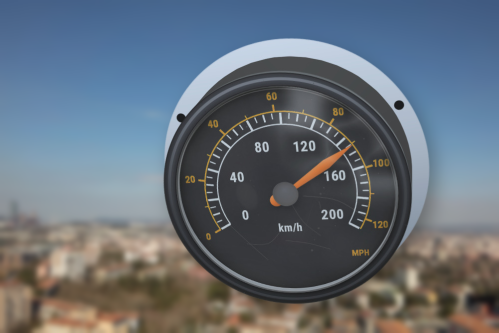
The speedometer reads 145 km/h
